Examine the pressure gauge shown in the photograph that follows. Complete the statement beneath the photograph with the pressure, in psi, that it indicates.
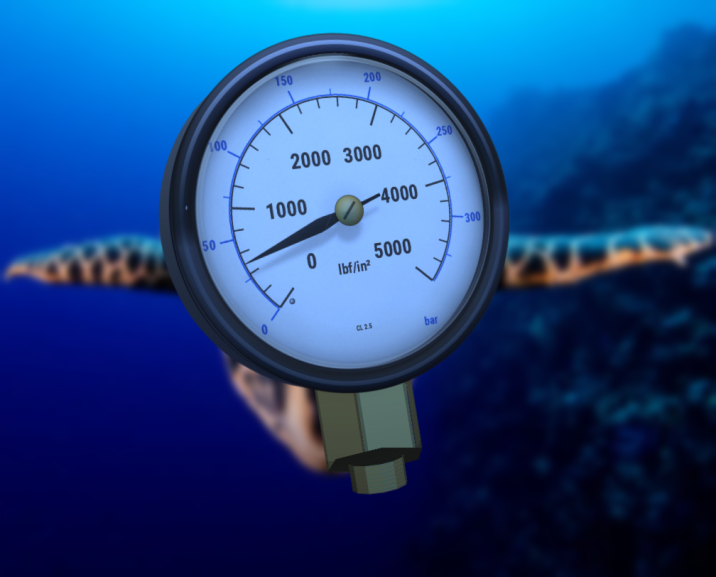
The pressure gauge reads 500 psi
